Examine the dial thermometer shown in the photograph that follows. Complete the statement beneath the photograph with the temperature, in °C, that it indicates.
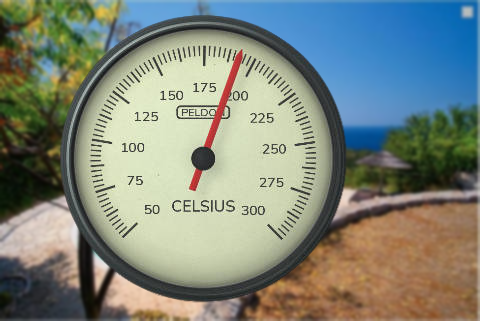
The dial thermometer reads 192.5 °C
